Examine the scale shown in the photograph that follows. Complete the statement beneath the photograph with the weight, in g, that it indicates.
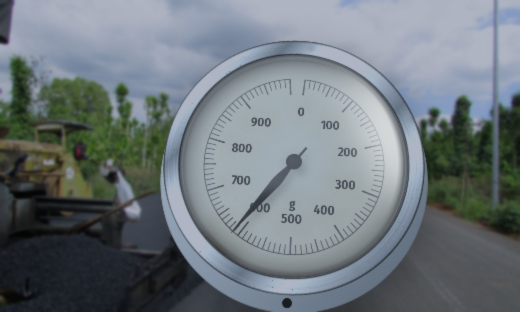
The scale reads 610 g
